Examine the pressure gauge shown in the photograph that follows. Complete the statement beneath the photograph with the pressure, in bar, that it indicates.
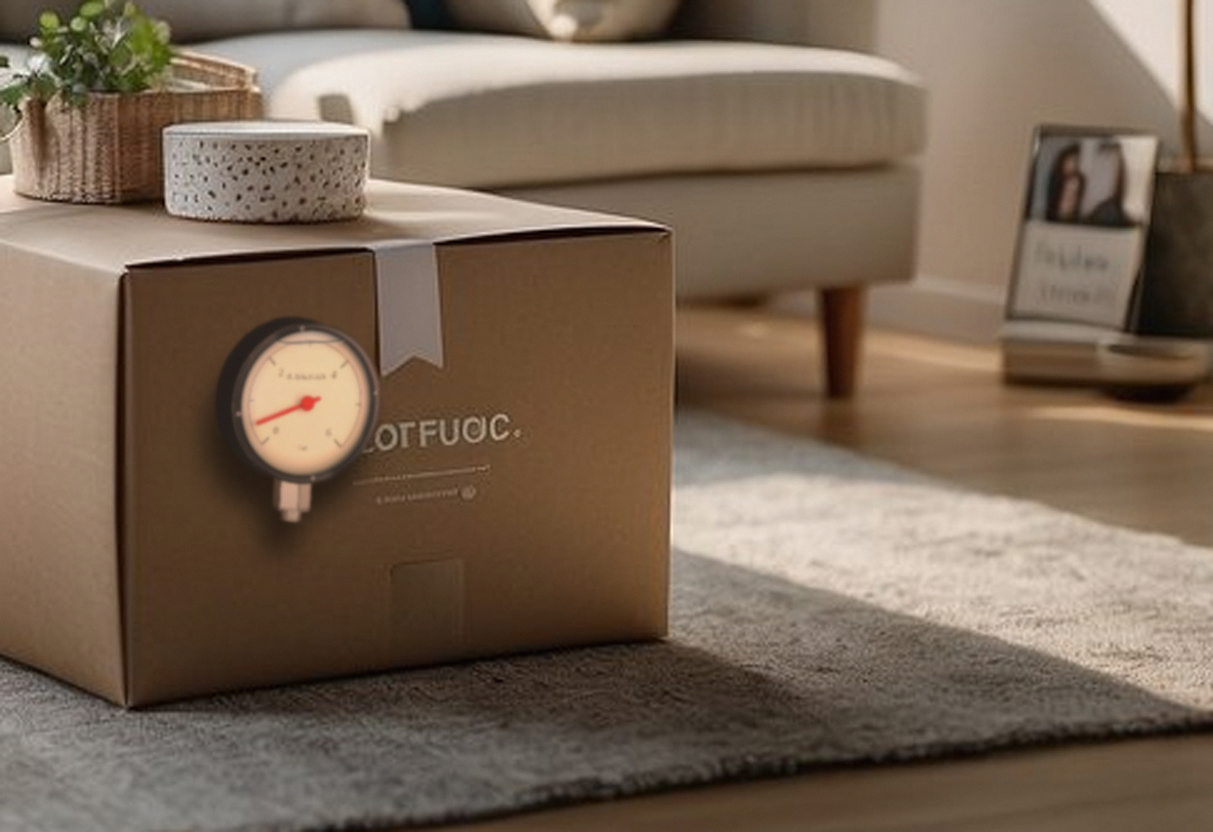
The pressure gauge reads 0.5 bar
